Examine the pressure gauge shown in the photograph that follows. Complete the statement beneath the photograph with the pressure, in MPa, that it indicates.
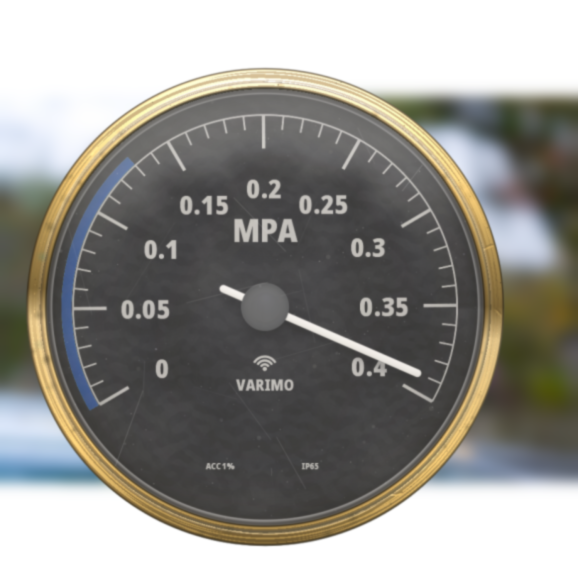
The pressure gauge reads 0.39 MPa
